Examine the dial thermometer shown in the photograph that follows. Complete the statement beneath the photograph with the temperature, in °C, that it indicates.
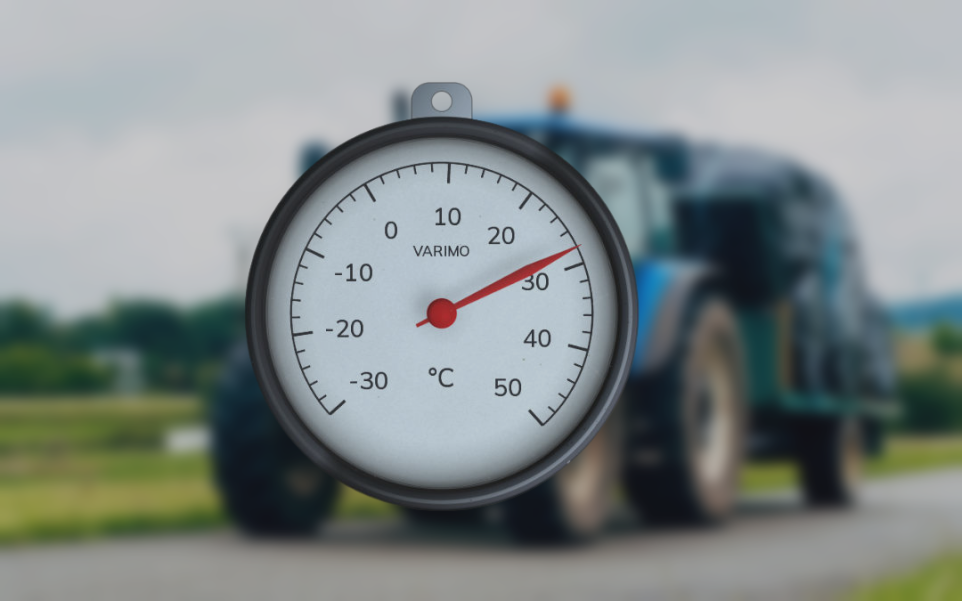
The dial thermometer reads 28 °C
